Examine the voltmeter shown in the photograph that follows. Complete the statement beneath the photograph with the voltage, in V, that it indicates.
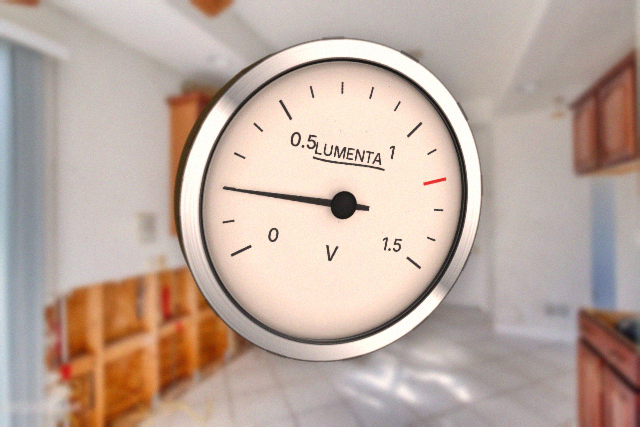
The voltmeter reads 0.2 V
